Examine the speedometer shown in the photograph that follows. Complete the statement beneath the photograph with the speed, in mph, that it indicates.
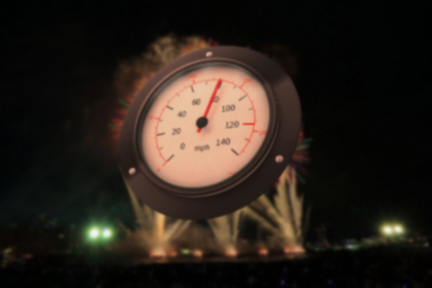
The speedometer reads 80 mph
